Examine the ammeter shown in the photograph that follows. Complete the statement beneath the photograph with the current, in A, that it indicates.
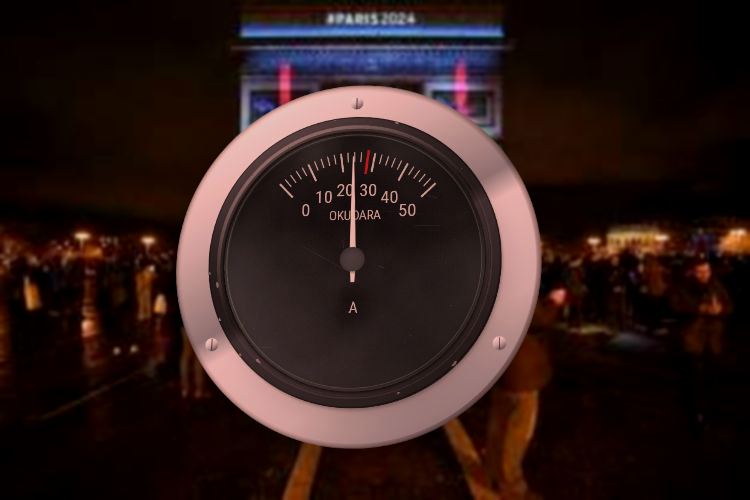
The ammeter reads 24 A
